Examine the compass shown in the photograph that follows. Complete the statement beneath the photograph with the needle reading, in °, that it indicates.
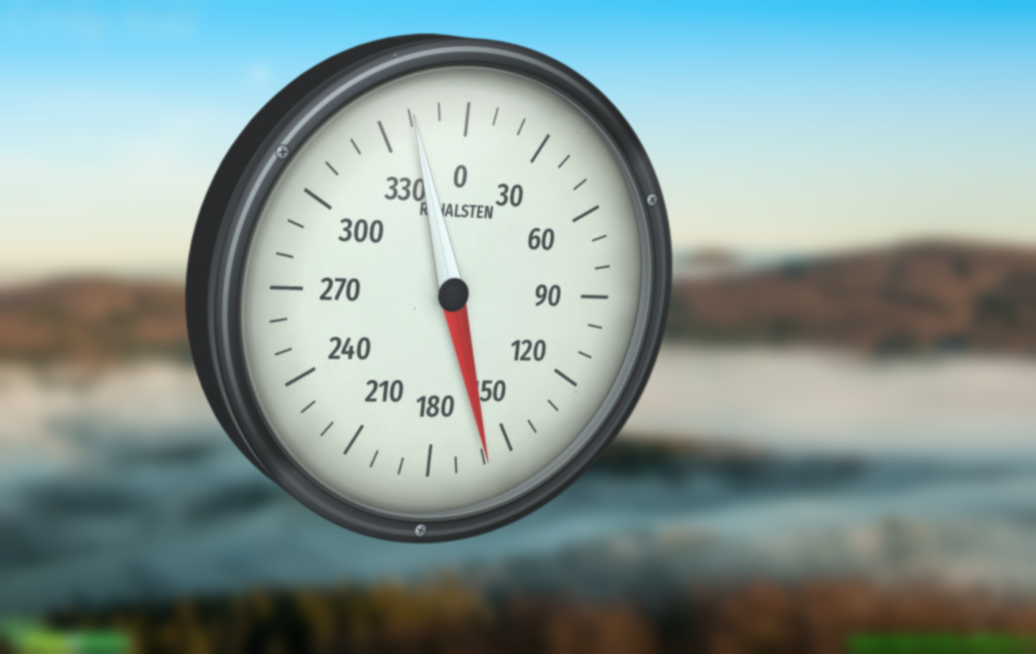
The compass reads 160 °
